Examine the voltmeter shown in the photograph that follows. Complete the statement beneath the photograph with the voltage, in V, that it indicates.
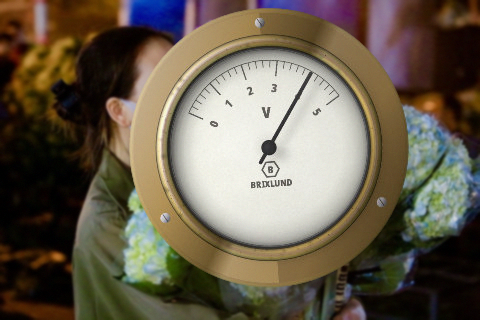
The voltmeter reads 4 V
